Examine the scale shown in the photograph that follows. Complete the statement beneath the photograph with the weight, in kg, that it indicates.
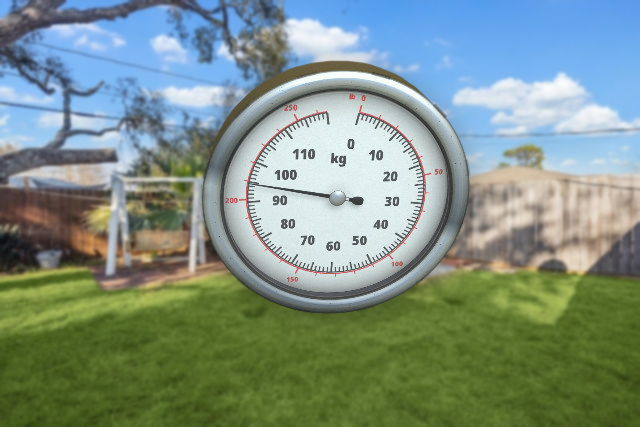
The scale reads 95 kg
